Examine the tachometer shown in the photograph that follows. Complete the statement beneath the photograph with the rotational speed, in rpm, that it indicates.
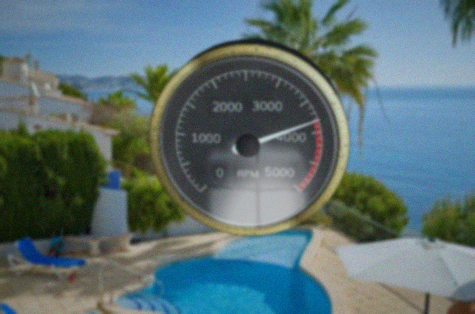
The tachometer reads 3800 rpm
